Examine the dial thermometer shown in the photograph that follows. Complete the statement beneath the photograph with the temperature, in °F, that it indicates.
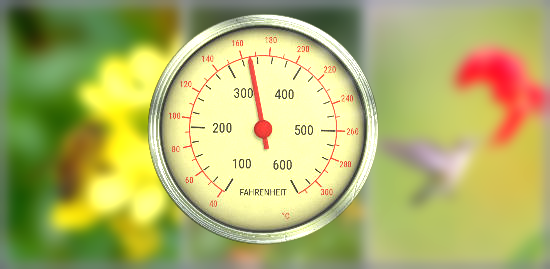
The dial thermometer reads 330 °F
